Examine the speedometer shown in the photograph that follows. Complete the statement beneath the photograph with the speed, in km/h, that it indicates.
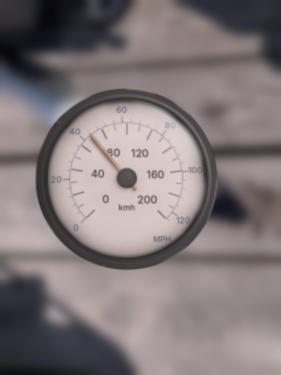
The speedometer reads 70 km/h
